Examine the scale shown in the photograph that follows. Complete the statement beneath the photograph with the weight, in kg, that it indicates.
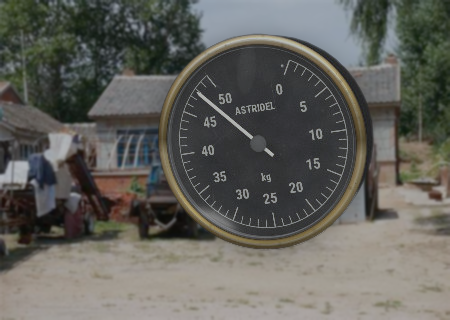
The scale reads 48 kg
